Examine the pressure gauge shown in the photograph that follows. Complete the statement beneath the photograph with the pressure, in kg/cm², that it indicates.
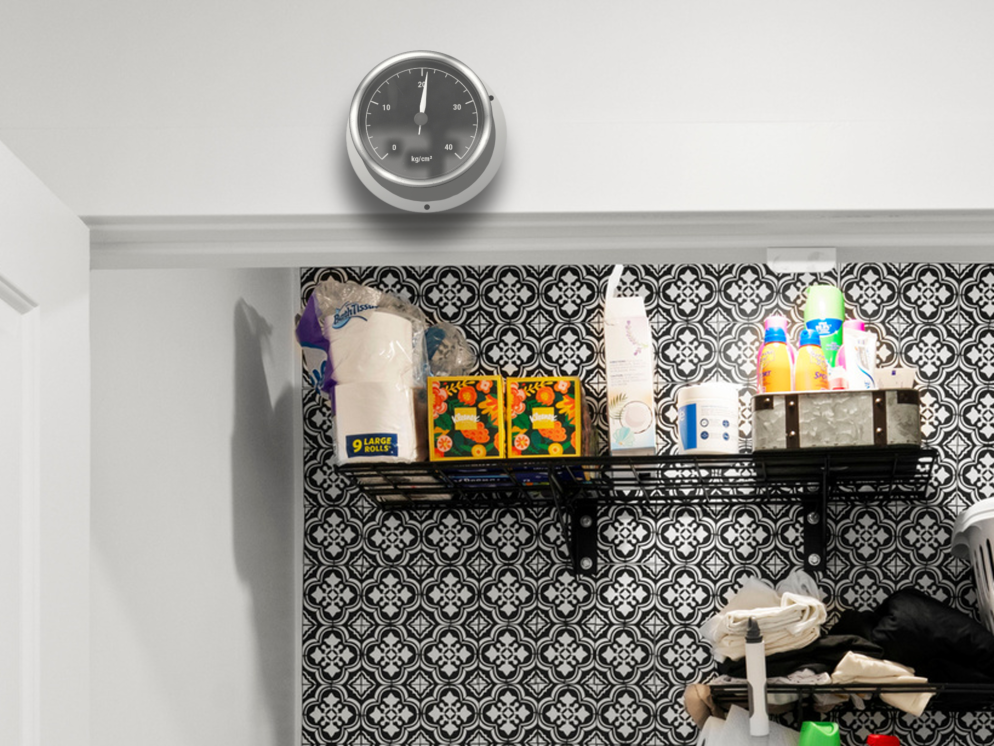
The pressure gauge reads 21 kg/cm²
